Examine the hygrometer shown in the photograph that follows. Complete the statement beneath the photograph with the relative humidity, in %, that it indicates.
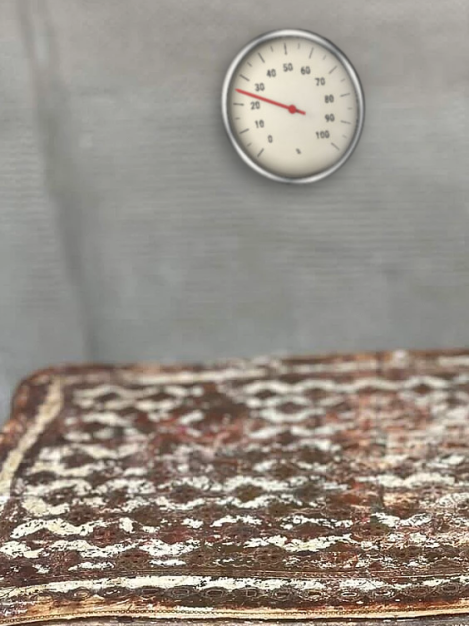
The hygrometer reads 25 %
